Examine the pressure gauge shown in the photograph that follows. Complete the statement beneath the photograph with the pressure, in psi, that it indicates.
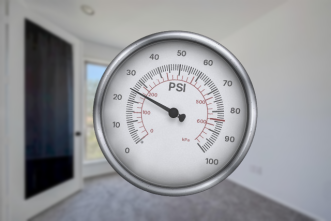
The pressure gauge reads 25 psi
